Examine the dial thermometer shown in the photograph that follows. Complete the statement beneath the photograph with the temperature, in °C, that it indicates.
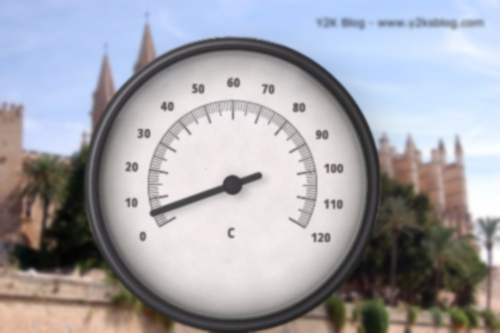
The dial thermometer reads 5 °C
